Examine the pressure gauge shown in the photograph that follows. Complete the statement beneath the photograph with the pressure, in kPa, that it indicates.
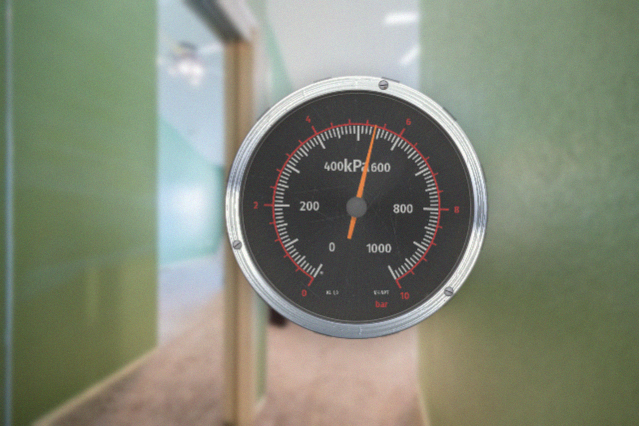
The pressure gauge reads 540 kPa
